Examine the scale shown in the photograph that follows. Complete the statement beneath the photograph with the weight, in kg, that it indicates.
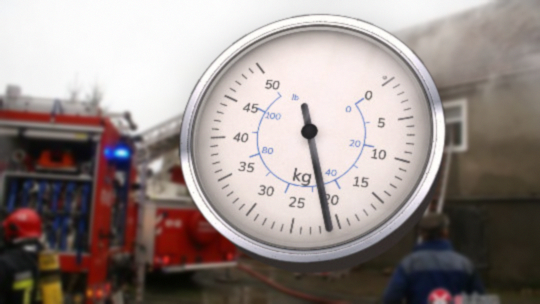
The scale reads 21 kg
